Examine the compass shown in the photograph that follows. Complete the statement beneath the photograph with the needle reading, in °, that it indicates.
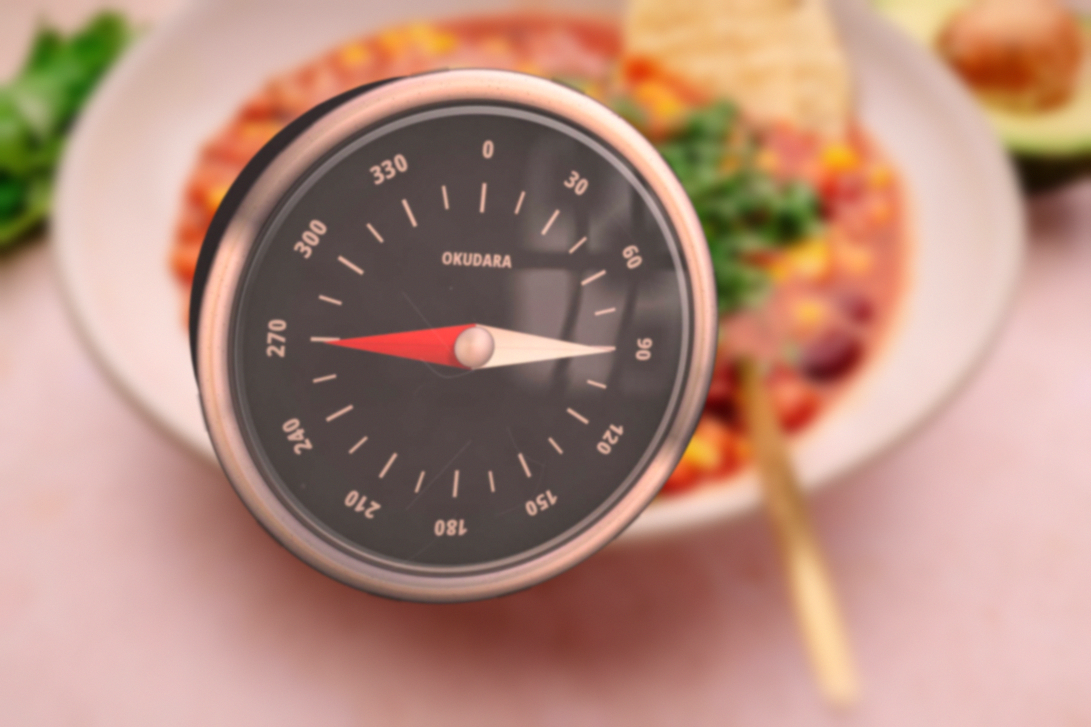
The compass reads 270 °
